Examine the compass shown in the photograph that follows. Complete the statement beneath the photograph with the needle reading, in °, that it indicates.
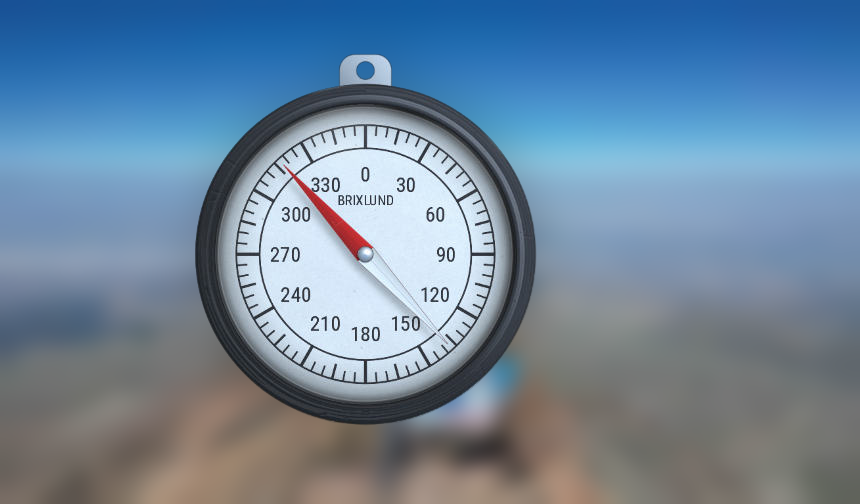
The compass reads 317.5 °
